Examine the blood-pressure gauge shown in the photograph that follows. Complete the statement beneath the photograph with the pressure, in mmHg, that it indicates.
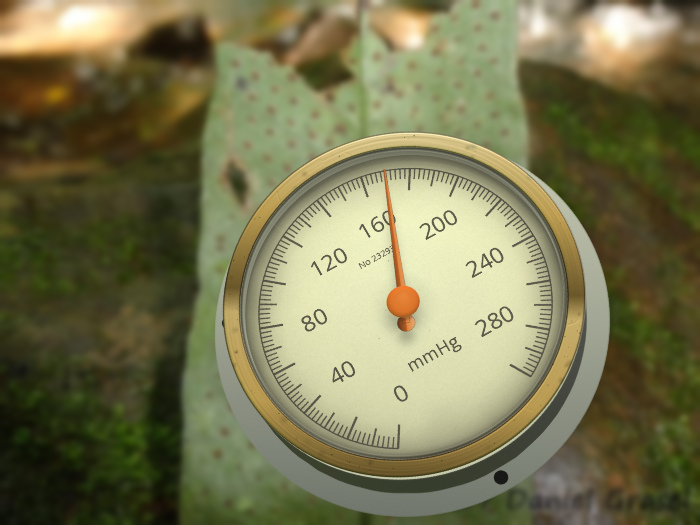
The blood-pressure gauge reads 170 mmHg
